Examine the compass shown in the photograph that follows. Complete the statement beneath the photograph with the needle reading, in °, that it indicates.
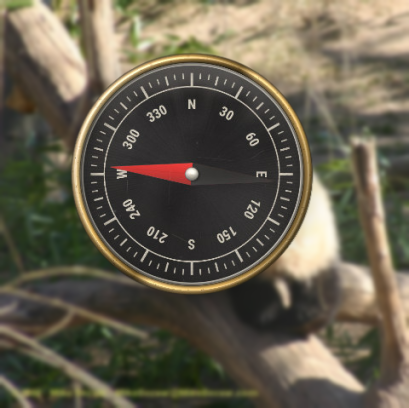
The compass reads 275 °
